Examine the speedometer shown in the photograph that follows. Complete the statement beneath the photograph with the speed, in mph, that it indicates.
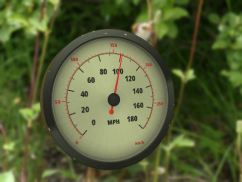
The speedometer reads 100 mph
